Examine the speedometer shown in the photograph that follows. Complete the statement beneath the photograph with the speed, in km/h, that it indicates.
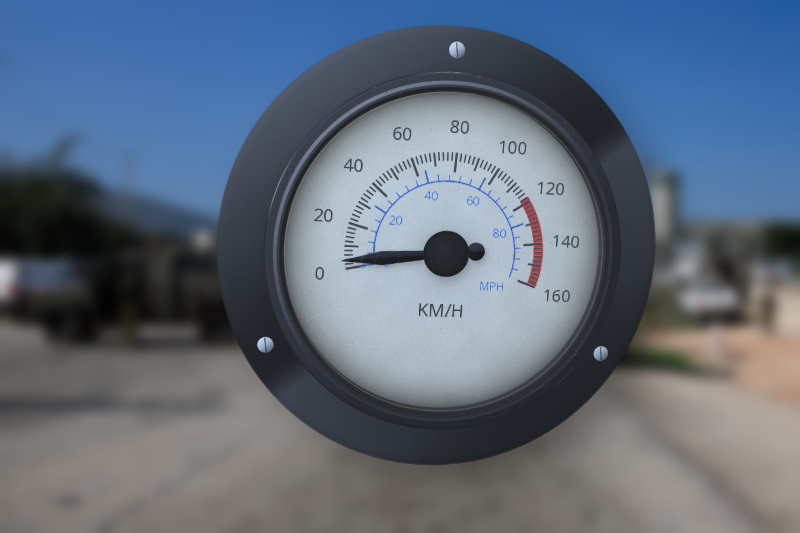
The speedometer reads 4 km/h
